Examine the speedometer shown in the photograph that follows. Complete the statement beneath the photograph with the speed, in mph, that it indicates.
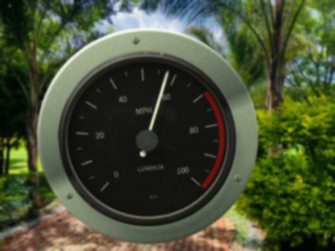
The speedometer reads 57.5 mph
